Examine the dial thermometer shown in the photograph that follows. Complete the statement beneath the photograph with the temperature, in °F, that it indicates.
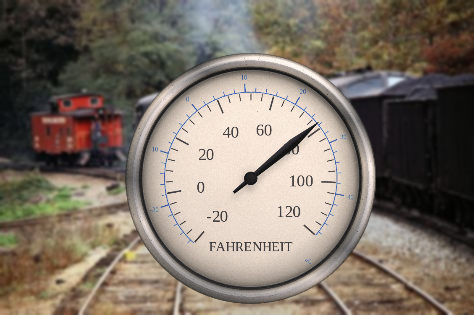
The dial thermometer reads 78 °F
